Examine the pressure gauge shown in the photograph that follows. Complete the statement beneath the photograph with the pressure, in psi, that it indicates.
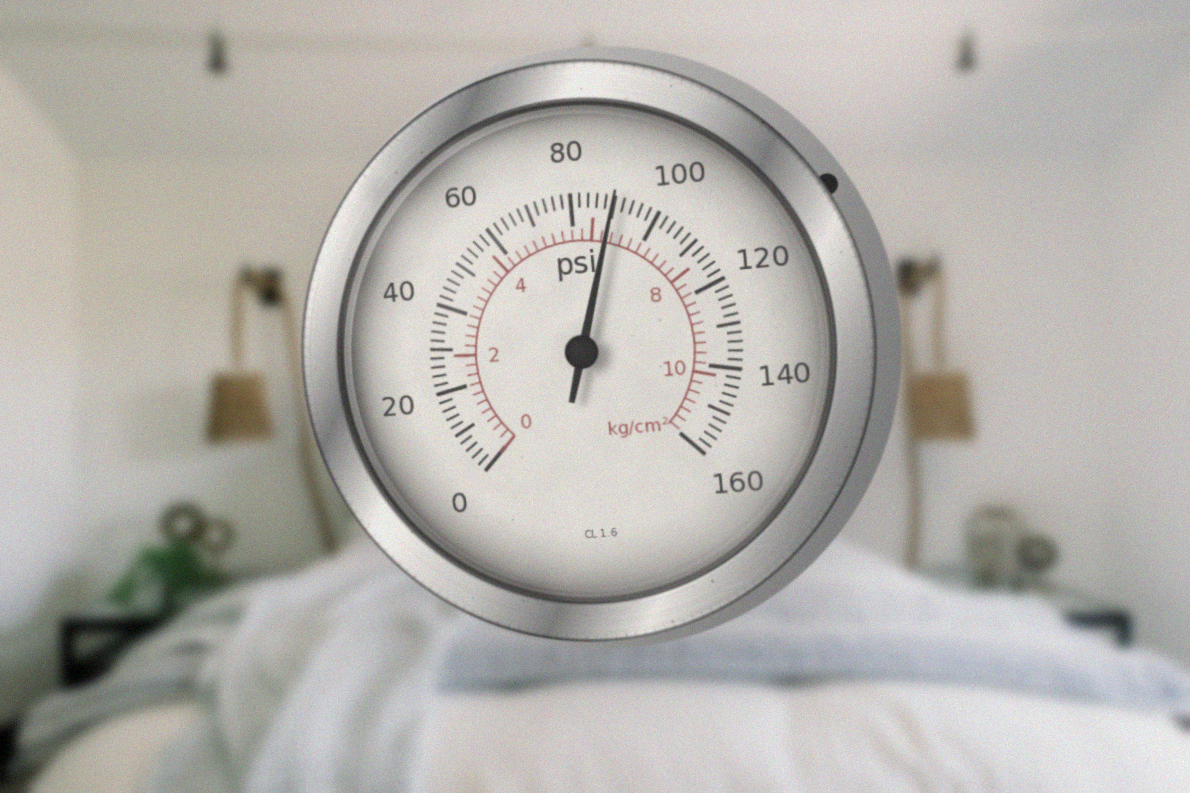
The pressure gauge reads 90 psi
